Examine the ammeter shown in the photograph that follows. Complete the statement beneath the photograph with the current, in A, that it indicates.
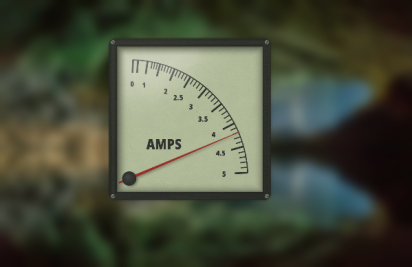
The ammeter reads 4.2 A
